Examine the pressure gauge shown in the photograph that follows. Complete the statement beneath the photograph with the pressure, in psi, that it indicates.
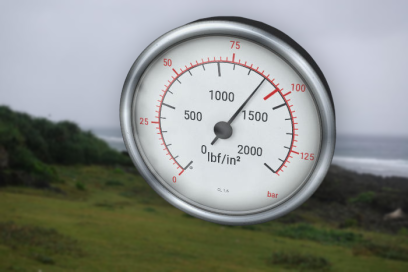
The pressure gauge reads 1300 psi
